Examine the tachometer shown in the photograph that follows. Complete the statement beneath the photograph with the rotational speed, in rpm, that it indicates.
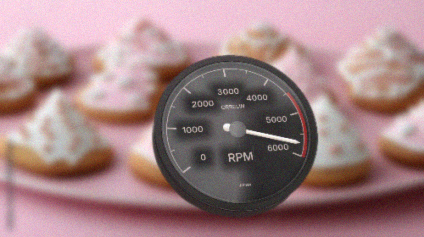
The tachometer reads 5750 rpm
